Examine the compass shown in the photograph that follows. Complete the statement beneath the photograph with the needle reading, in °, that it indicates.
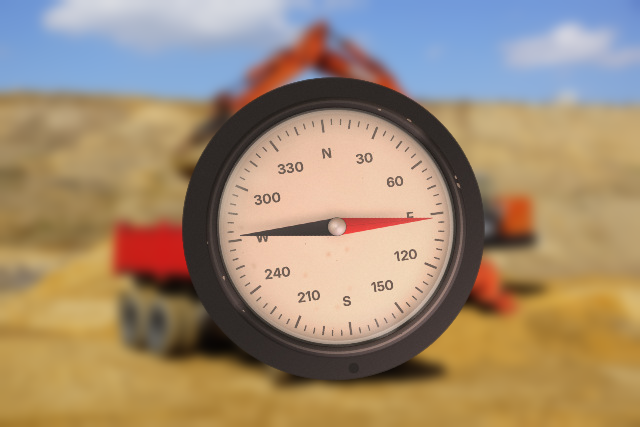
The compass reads 92.5 °
